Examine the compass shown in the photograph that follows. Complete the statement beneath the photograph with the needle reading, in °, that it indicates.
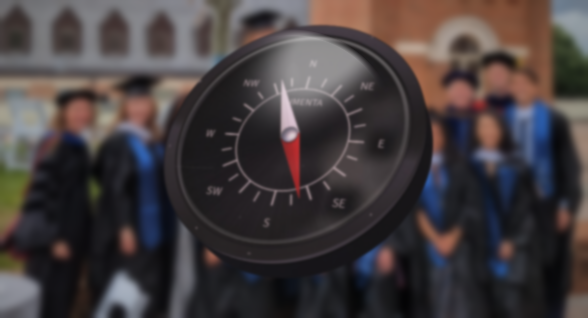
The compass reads 157.5 °
